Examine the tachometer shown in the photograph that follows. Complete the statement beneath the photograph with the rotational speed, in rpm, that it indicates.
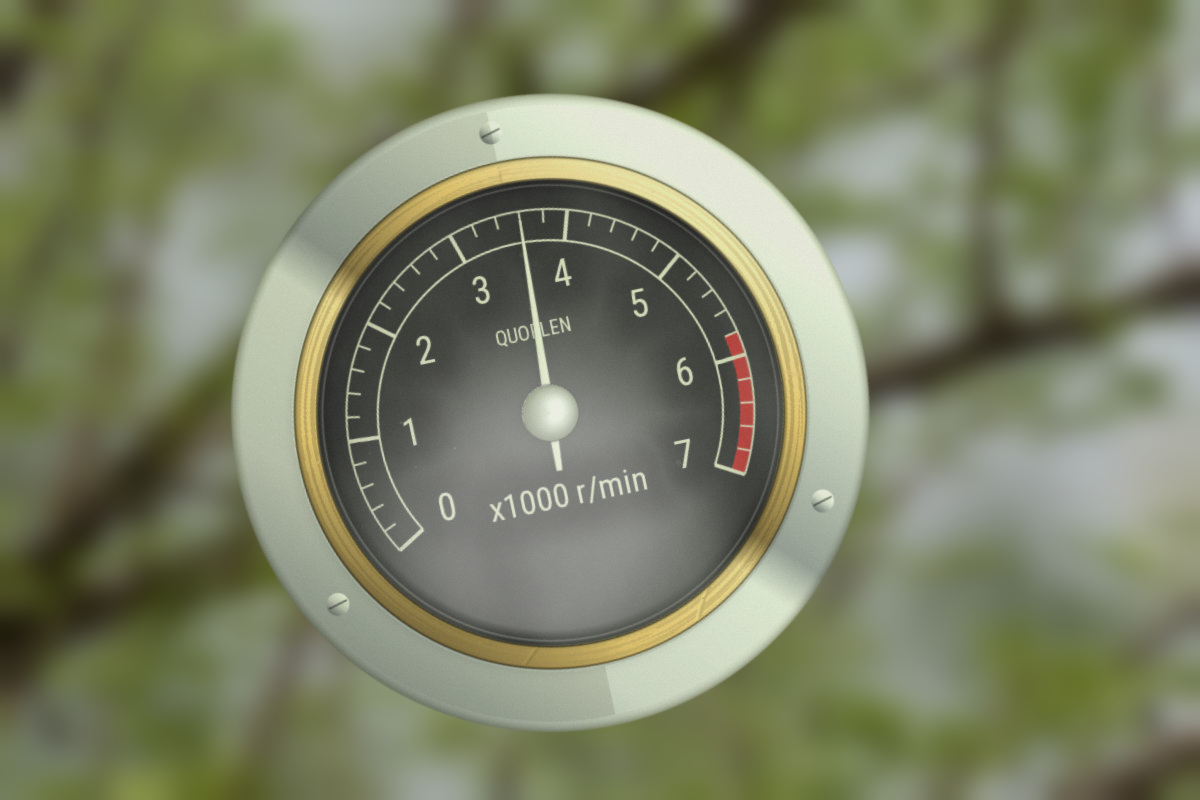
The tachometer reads 3600 rpm
